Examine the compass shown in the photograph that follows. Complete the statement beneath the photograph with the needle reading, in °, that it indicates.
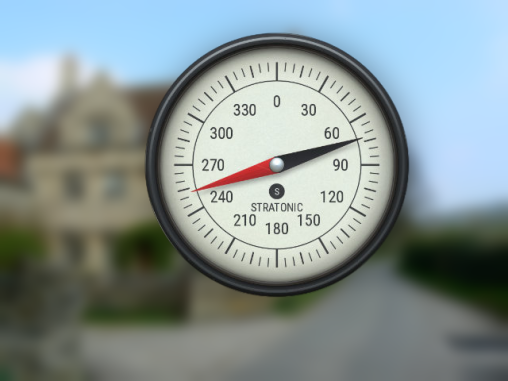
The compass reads 252.5 °
